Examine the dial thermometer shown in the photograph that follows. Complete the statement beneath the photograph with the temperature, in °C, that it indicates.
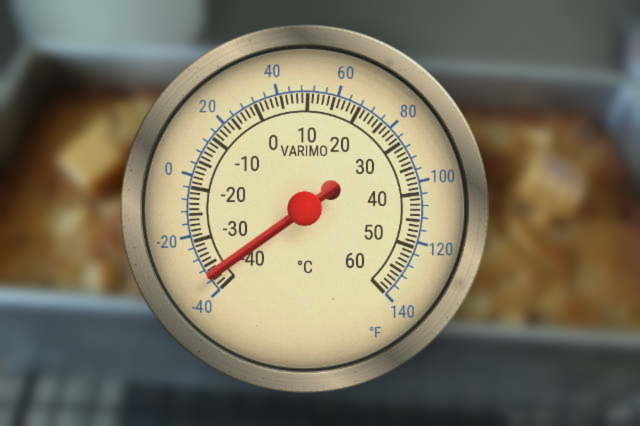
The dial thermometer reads -37 °C
